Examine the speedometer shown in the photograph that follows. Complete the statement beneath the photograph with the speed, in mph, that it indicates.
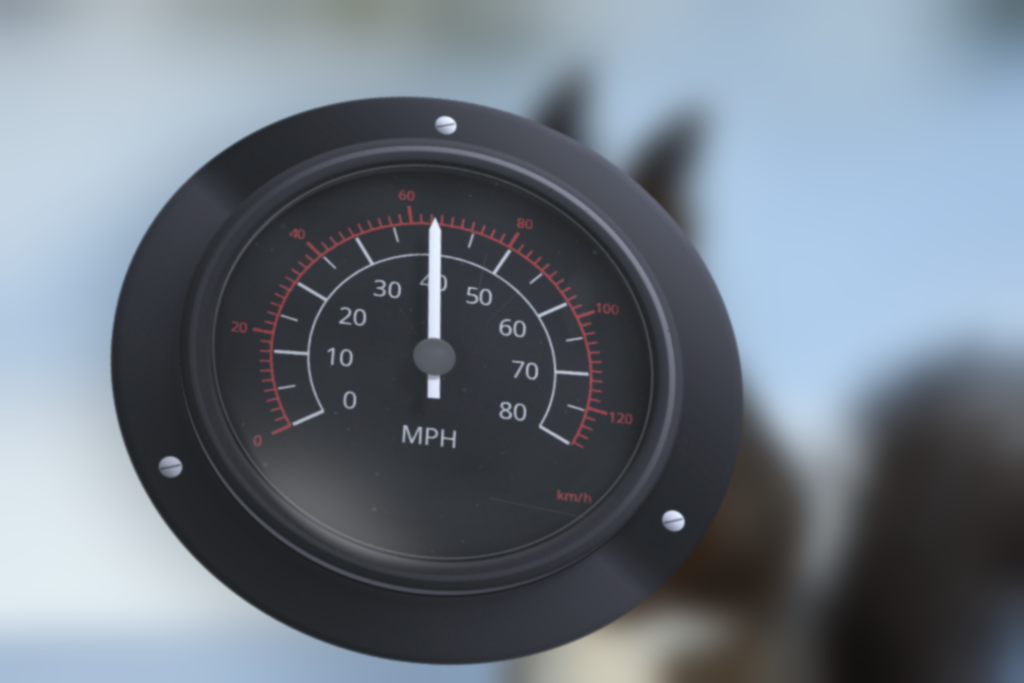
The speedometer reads 40 mph
